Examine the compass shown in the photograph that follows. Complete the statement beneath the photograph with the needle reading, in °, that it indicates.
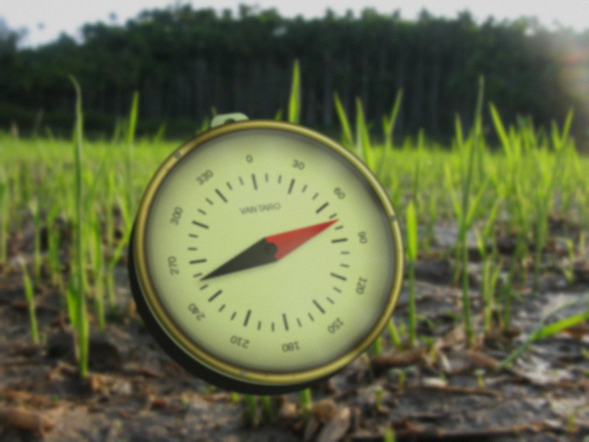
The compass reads 75 °
